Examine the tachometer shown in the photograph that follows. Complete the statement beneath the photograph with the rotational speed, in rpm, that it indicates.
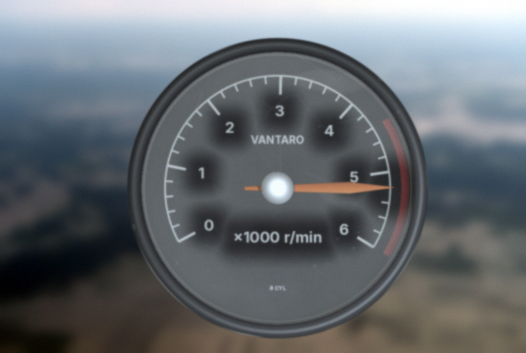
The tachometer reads 5200 rpm
